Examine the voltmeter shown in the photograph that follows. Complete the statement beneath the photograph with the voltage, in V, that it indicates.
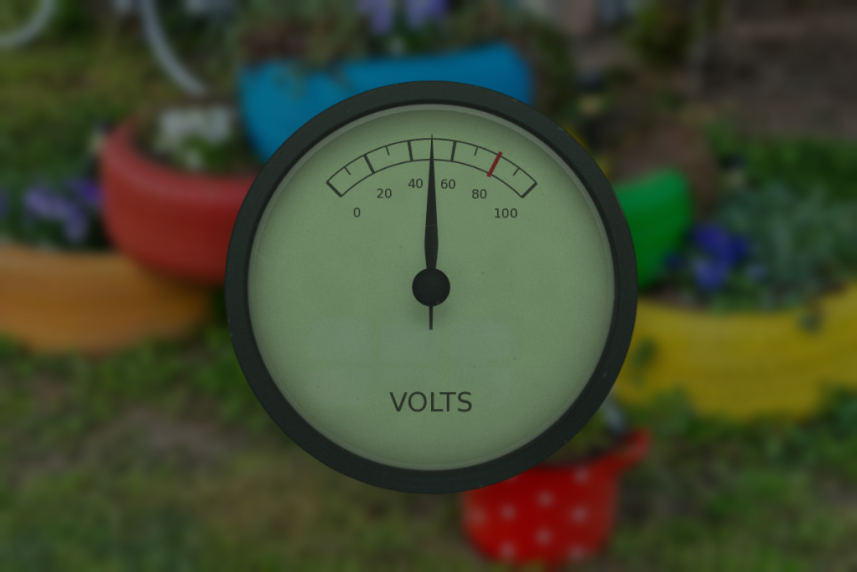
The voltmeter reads 50 V
